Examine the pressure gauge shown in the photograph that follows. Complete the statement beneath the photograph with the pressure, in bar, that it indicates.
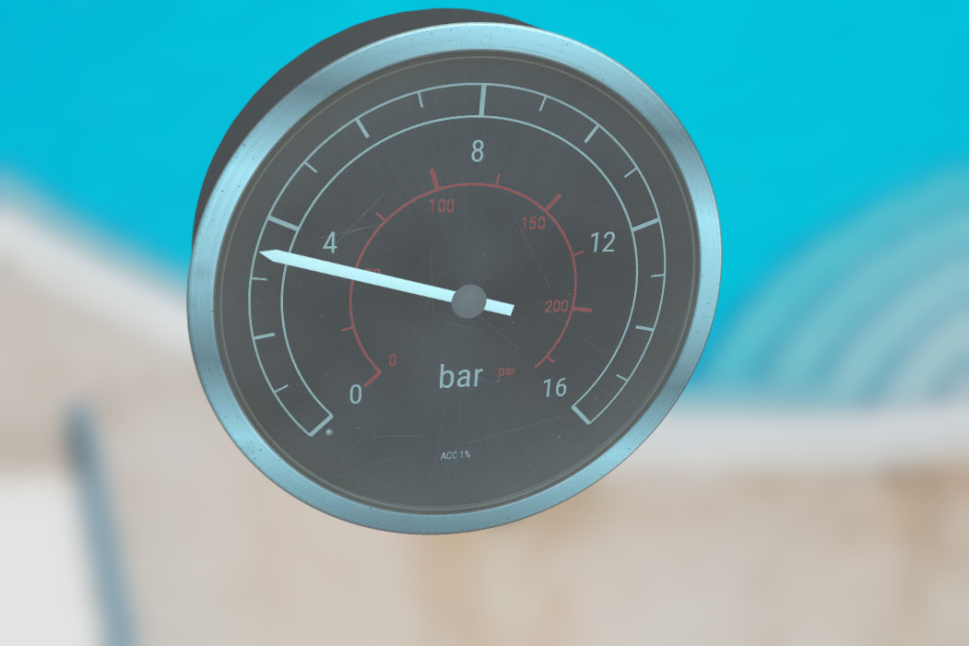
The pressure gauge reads 3.5 bar
